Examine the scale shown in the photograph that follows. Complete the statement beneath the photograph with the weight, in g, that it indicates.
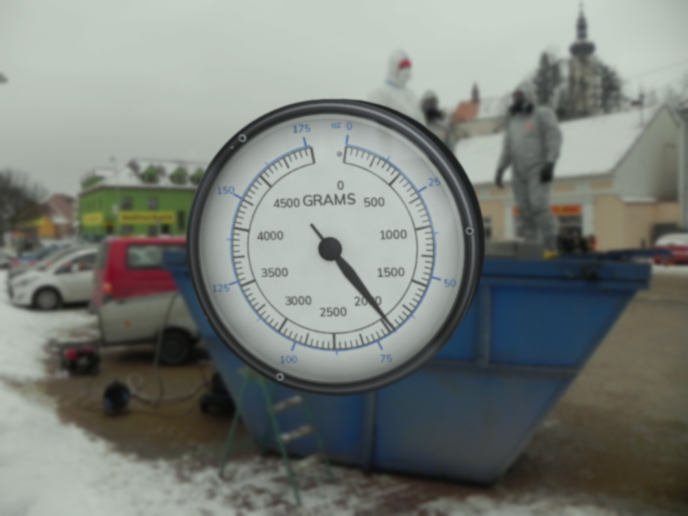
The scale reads 1950 g
